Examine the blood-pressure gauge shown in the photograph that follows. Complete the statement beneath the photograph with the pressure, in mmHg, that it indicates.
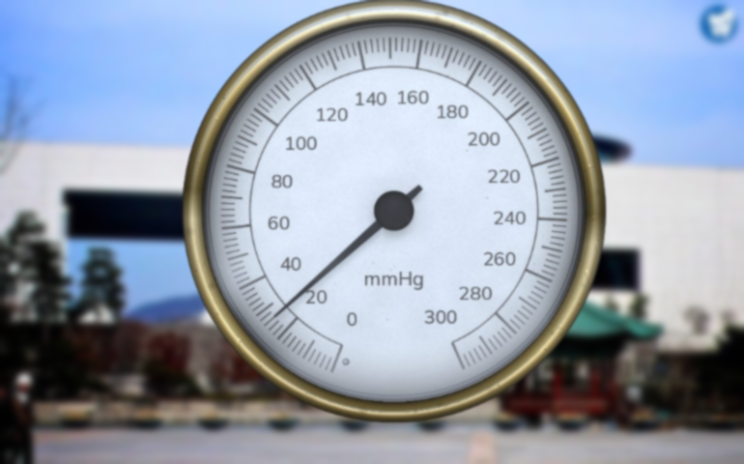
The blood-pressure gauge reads 26 mmHg
